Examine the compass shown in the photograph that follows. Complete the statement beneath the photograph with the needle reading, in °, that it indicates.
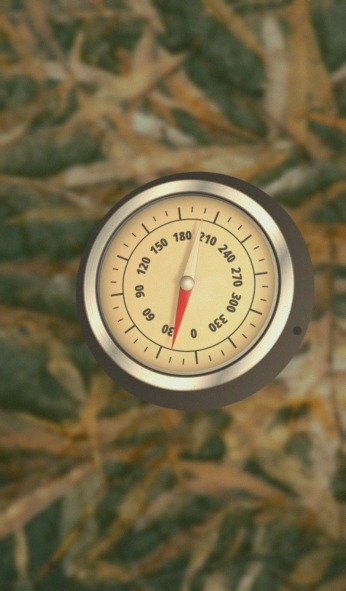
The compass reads 20 °
